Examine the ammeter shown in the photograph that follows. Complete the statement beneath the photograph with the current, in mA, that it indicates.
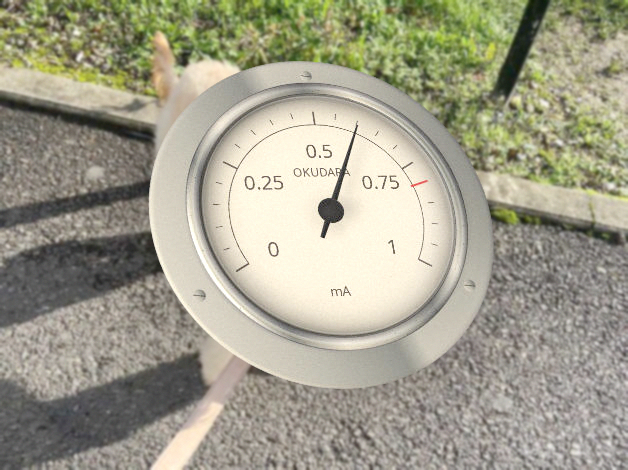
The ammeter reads 0.6 mA
